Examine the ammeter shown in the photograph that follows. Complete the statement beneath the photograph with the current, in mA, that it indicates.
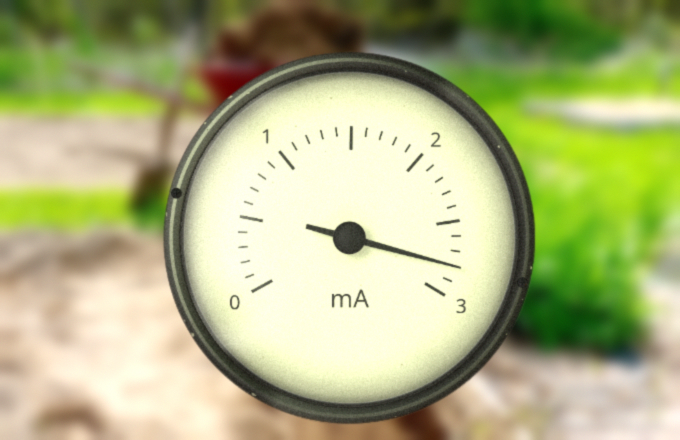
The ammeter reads 2.8 mA
